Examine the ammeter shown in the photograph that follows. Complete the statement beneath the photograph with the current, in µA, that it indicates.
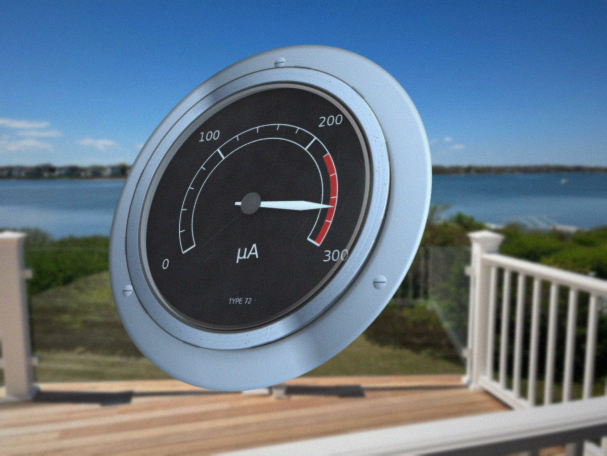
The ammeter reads 270 µA
